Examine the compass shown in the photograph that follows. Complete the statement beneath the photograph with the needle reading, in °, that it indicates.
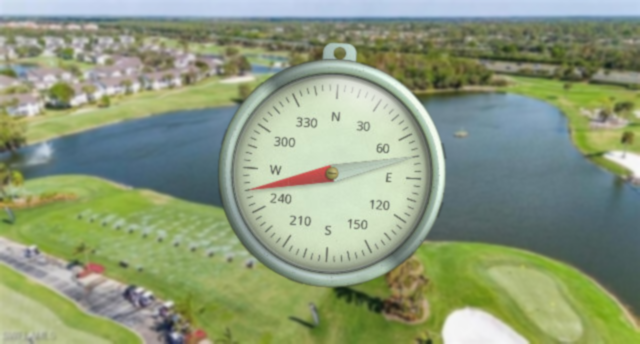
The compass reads 255 °
